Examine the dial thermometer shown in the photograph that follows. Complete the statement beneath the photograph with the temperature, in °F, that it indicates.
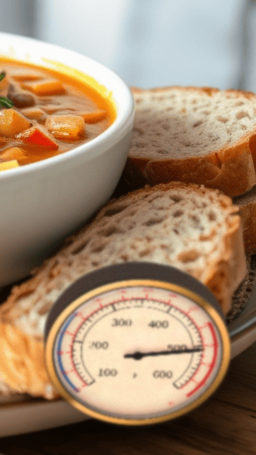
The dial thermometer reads 500 °F
